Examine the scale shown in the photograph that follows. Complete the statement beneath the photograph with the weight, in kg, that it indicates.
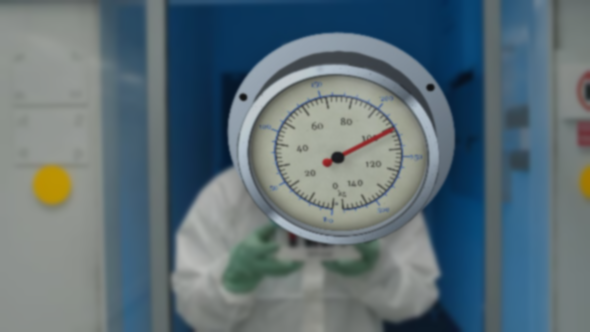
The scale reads 100 kg
